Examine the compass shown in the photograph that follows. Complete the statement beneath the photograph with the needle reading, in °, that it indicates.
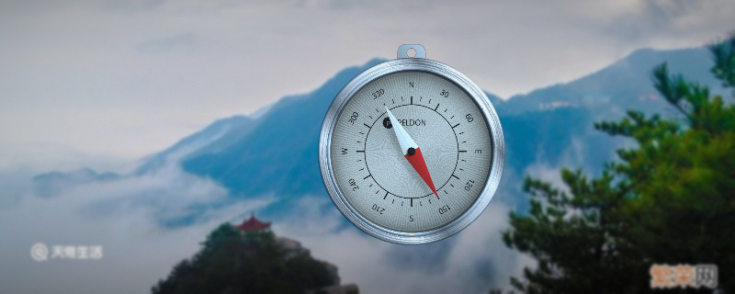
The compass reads 150 °
